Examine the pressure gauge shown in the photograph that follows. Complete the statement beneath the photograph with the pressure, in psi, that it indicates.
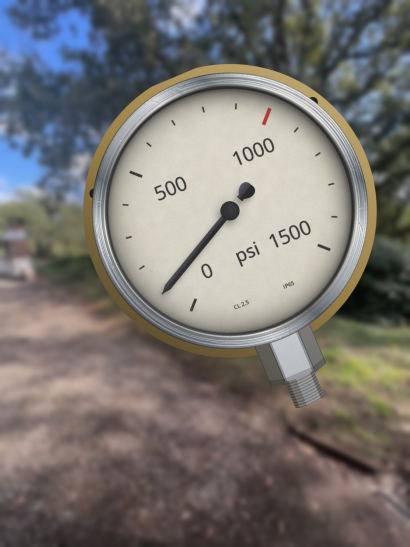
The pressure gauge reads 100 psi
